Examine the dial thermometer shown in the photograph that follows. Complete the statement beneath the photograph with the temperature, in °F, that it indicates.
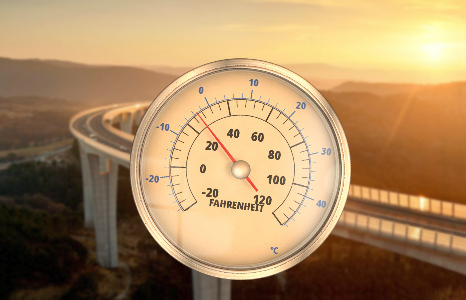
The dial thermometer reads 26 °F
